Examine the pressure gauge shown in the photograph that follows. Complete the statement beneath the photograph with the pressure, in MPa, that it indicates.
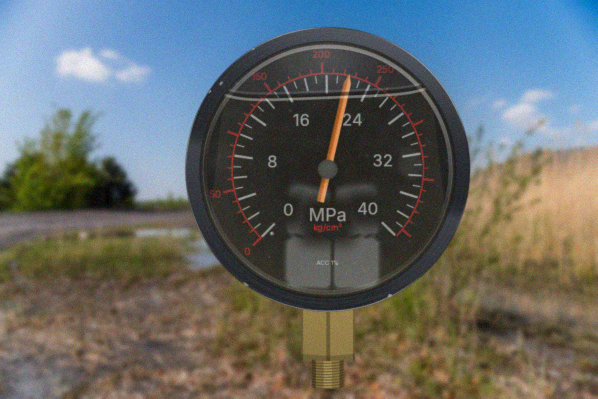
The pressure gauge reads 22 MPa
